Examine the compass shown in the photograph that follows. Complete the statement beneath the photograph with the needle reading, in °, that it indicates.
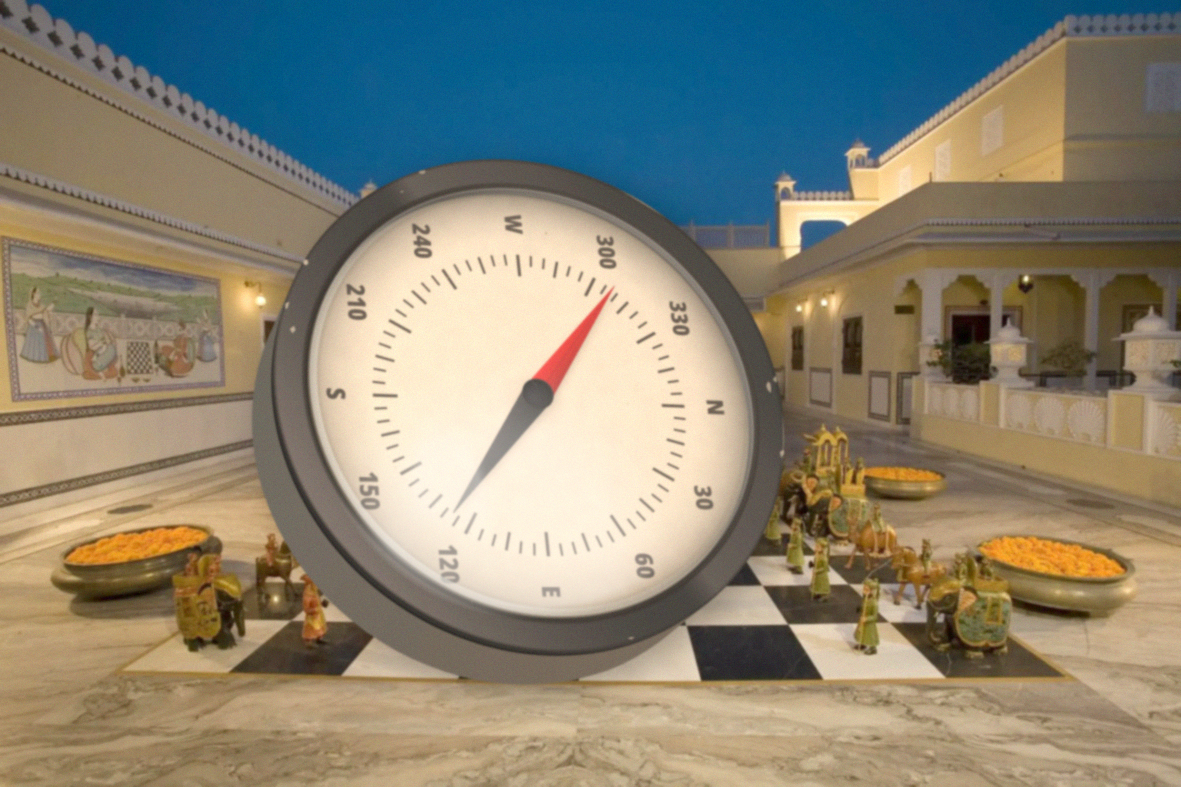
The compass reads 307.5 °
